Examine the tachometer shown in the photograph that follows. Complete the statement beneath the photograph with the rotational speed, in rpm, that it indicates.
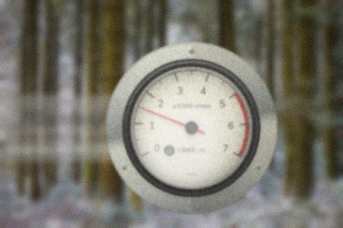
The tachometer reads 1500 rpm
